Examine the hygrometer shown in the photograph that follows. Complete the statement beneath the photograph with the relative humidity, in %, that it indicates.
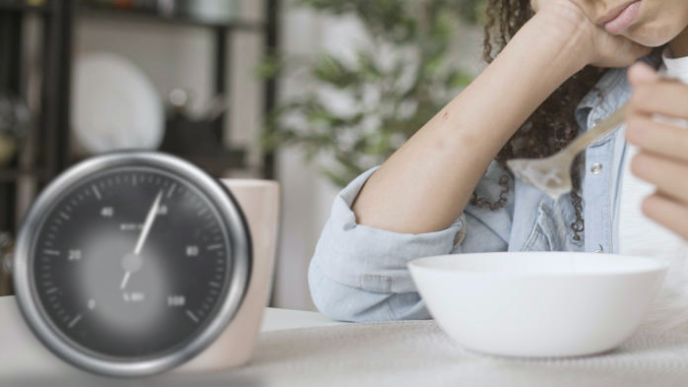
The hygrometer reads 58 %
